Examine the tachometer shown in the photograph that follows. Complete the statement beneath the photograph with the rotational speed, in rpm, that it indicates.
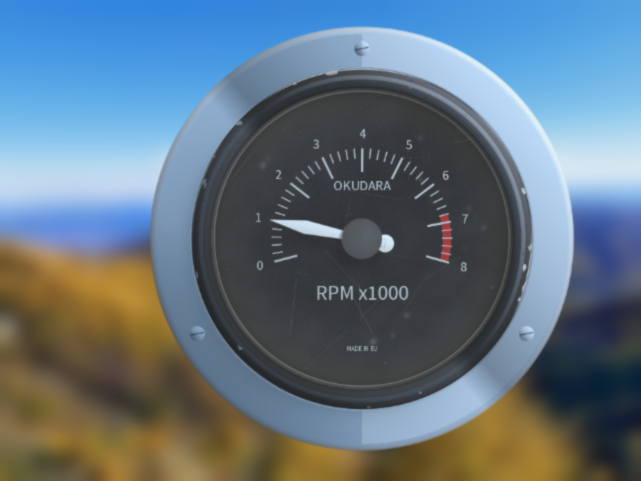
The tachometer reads 1000 rpm
